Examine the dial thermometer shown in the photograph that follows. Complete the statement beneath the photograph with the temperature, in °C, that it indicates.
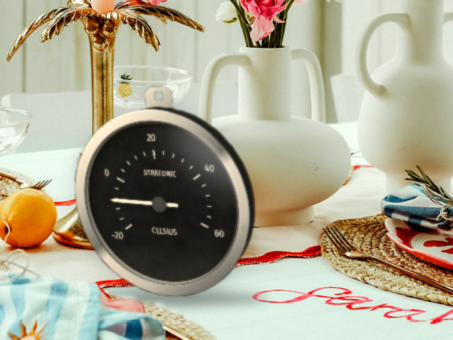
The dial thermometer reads -8 °C
